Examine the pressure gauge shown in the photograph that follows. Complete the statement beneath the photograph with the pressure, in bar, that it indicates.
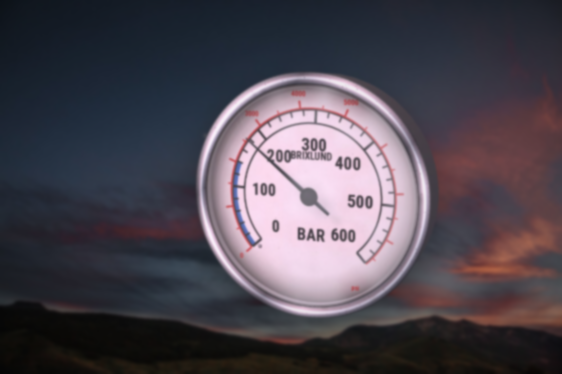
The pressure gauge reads 180 bar
